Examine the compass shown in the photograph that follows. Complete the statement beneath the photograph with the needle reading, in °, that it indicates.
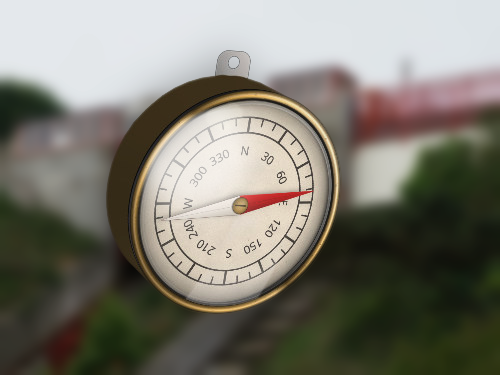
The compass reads 80 °
